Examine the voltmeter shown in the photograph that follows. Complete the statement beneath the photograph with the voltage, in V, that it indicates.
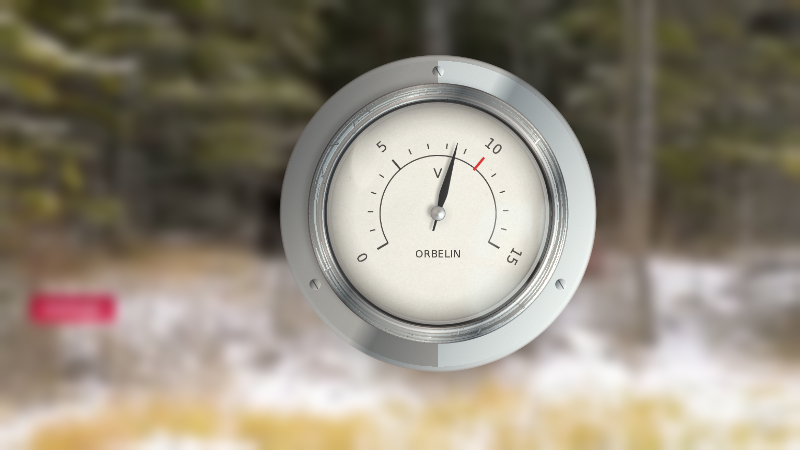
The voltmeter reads 8.5 V
